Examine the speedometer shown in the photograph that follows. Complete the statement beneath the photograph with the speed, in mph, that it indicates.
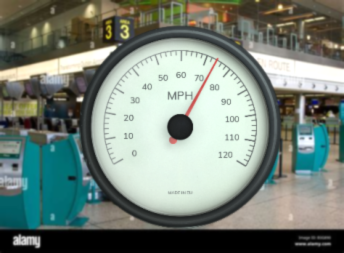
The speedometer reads 74 mph
